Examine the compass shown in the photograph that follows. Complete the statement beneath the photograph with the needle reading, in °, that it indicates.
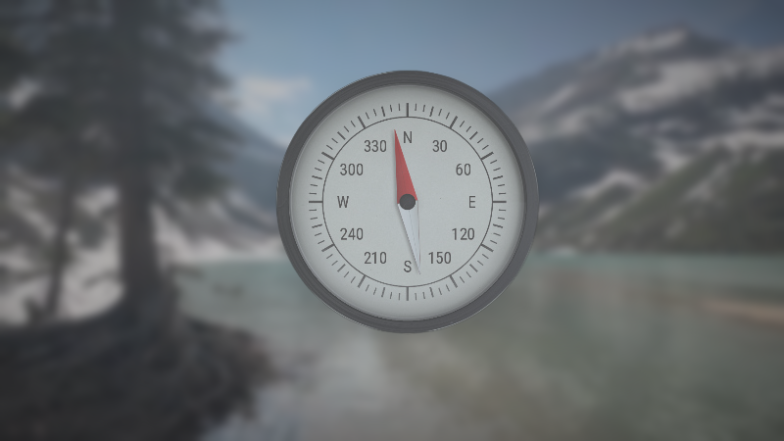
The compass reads 350 °
